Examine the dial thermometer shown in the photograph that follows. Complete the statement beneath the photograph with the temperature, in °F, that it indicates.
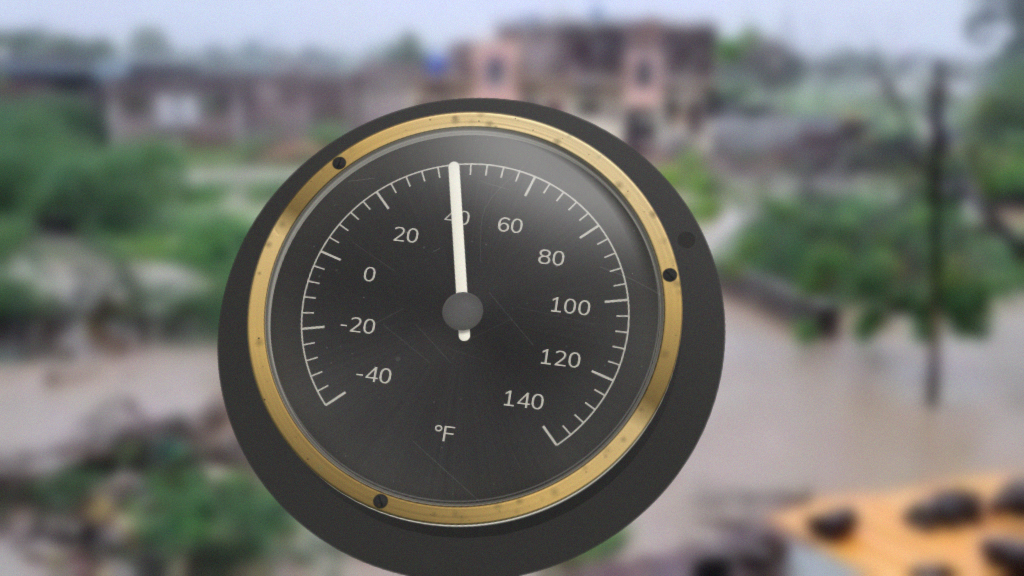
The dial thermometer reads 40 °F
